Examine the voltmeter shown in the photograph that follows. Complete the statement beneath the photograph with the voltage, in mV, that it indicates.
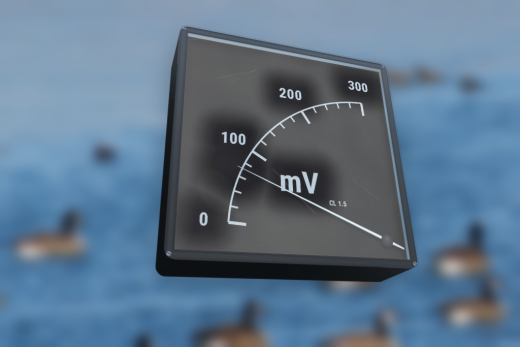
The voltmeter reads 70 mV
